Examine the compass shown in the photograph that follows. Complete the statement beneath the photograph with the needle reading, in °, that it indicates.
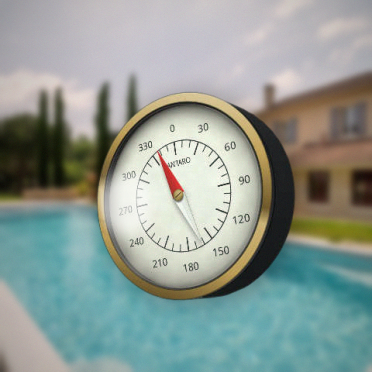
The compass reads 340 °
